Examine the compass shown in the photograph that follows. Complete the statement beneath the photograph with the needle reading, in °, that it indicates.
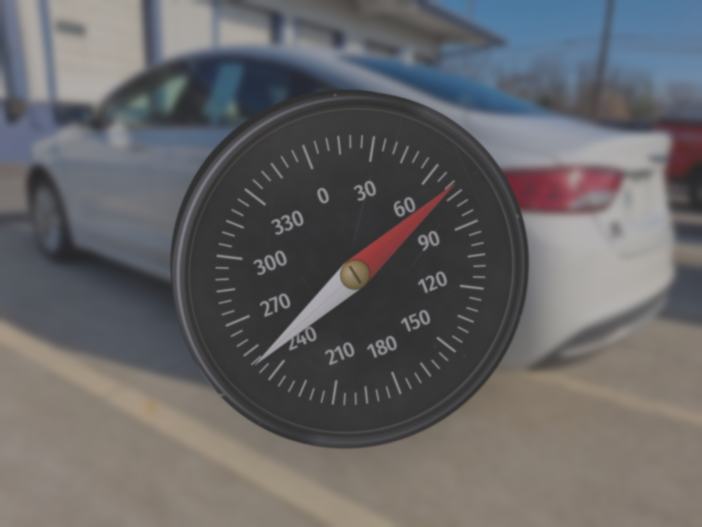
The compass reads 70 °
